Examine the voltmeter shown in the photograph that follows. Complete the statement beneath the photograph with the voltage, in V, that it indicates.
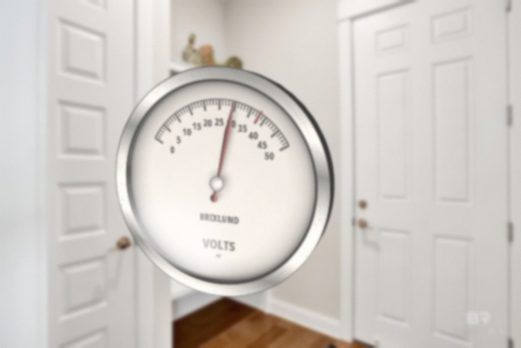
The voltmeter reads 30 V
